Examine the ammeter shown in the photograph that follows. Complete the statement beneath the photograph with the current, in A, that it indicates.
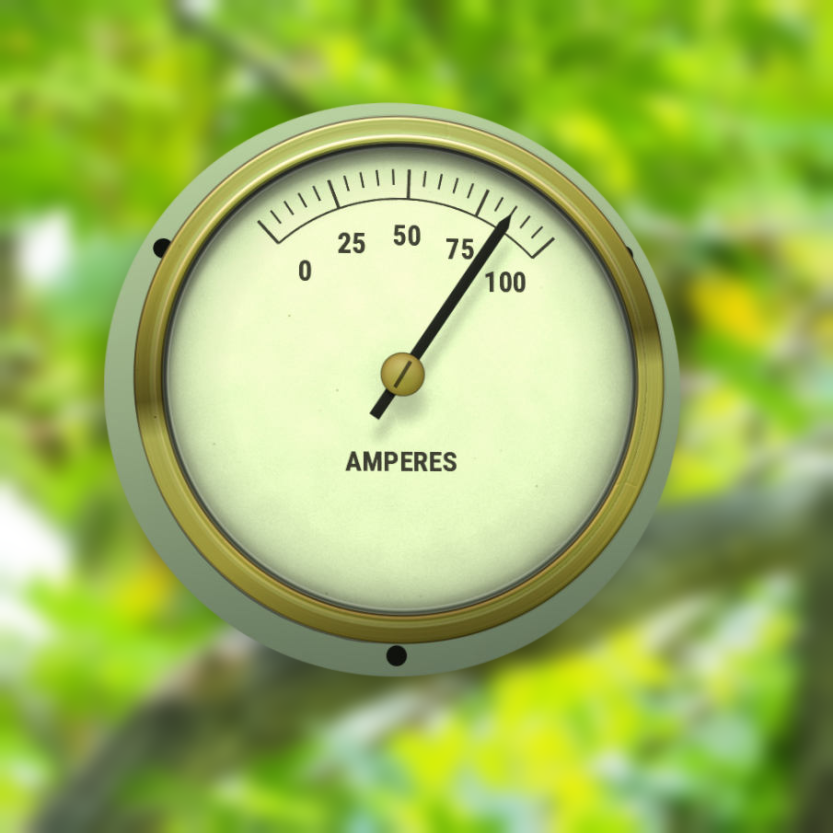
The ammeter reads 85 A
